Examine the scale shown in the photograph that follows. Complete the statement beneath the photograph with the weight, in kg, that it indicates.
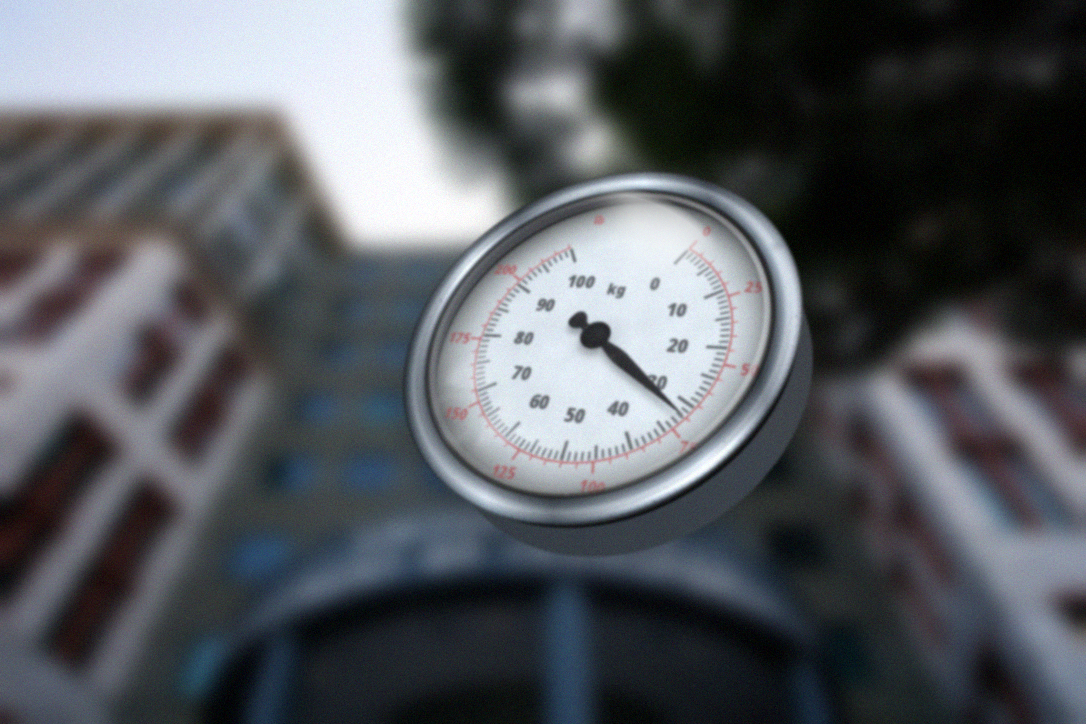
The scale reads 32 kg
